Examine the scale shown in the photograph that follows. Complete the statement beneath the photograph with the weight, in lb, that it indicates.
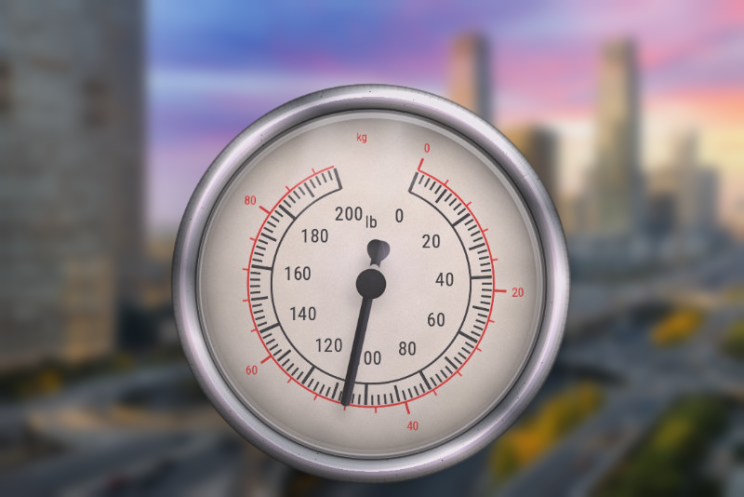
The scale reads 106 lb
